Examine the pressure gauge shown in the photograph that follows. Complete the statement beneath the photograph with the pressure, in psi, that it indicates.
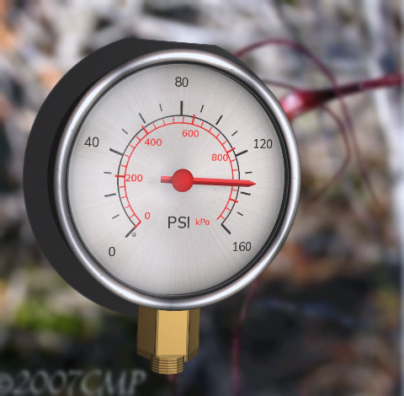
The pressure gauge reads 135 psi
